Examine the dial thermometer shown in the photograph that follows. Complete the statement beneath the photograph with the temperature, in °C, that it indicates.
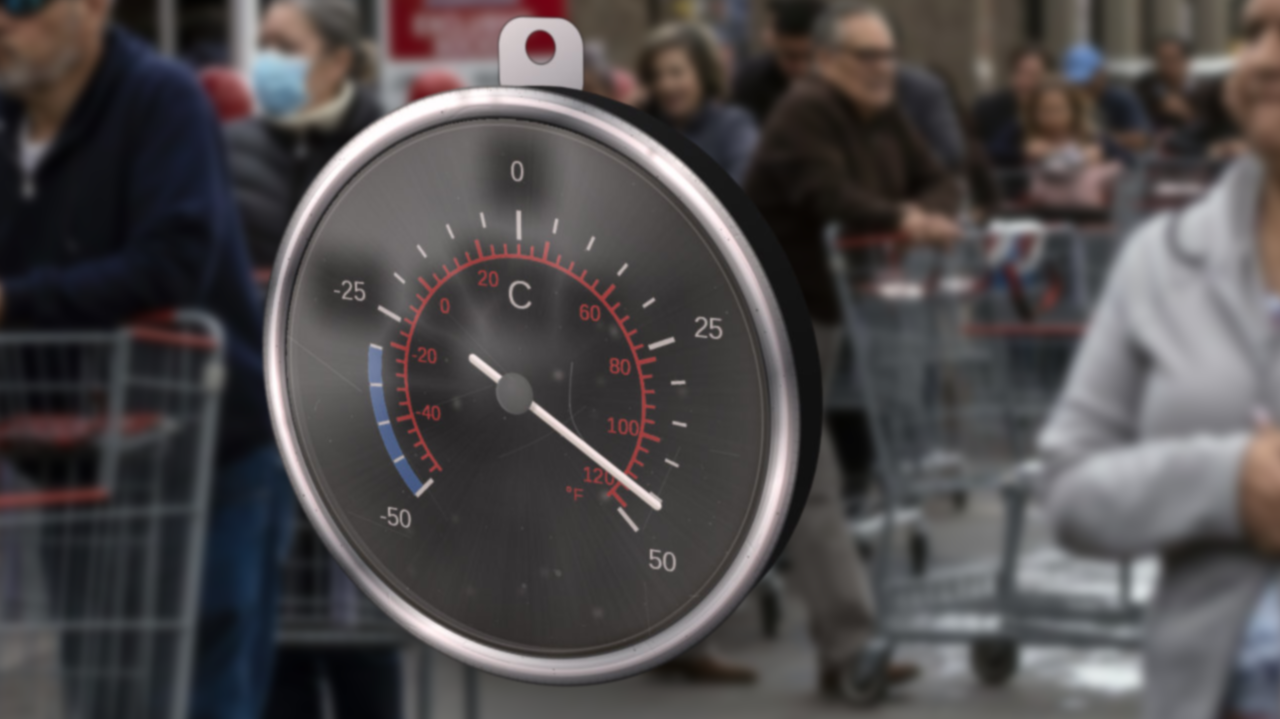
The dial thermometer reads 45 °C
